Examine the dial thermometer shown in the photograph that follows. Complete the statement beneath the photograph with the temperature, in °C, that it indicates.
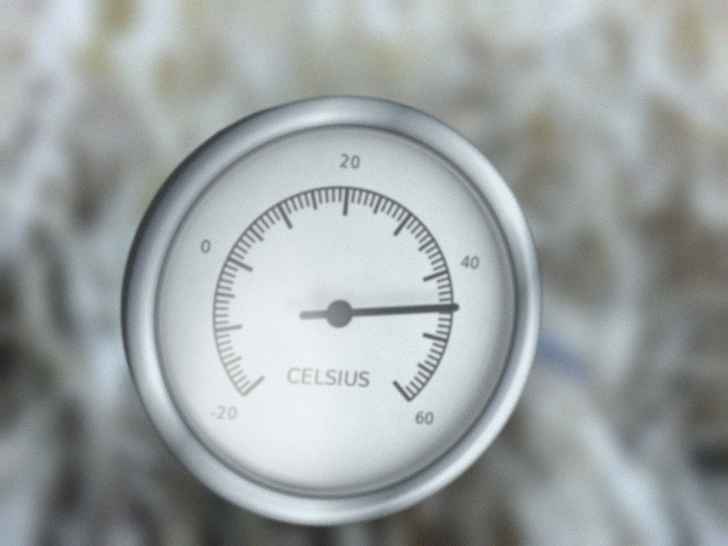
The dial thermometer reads 45 °C
